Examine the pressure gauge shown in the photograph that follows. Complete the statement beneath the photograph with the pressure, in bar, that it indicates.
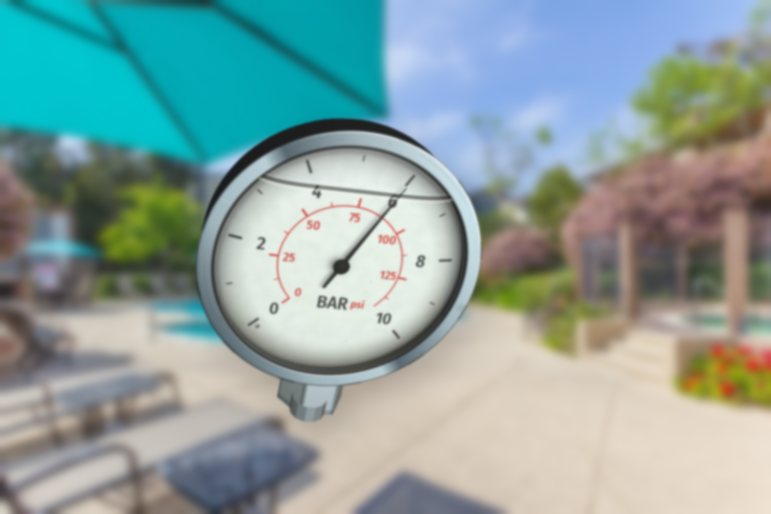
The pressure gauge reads 6 bar
